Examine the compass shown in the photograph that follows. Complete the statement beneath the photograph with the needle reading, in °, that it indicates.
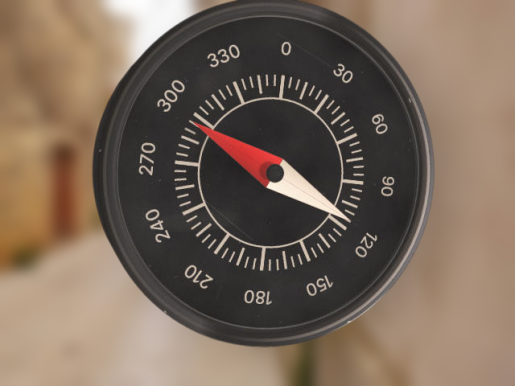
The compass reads 295 °
